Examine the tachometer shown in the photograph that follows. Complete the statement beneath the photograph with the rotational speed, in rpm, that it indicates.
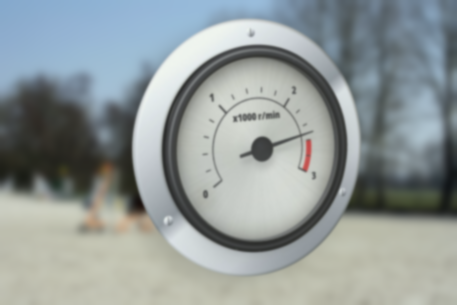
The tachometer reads 2500 rpm
